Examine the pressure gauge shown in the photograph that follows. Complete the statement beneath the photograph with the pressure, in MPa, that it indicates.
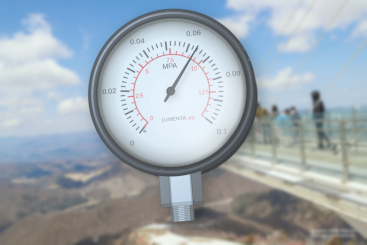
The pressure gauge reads 0.064 MPa
